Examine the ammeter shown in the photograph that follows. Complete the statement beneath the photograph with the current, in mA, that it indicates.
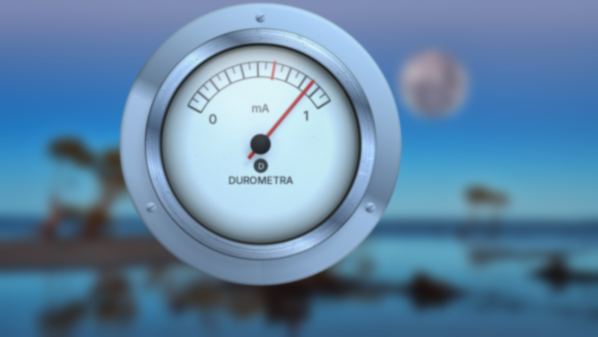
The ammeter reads 0.85 mA
